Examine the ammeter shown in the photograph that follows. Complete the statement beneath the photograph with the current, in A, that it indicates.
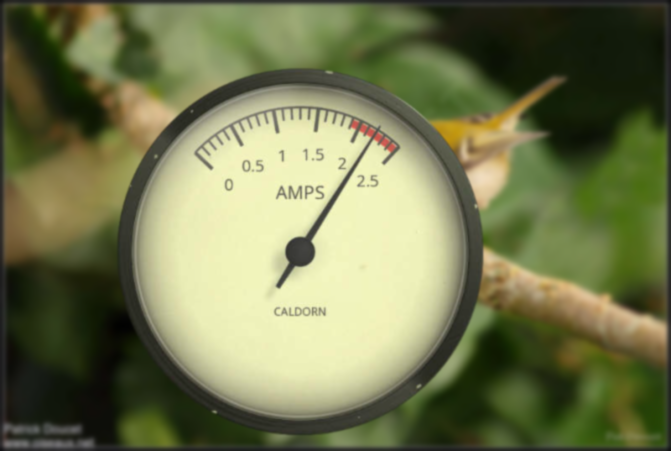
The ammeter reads 2.2 A
